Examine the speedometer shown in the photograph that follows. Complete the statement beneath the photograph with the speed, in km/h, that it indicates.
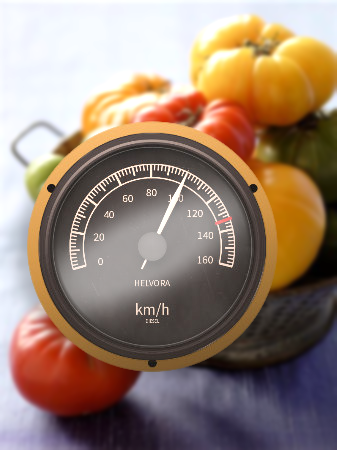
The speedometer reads 100 km/h
